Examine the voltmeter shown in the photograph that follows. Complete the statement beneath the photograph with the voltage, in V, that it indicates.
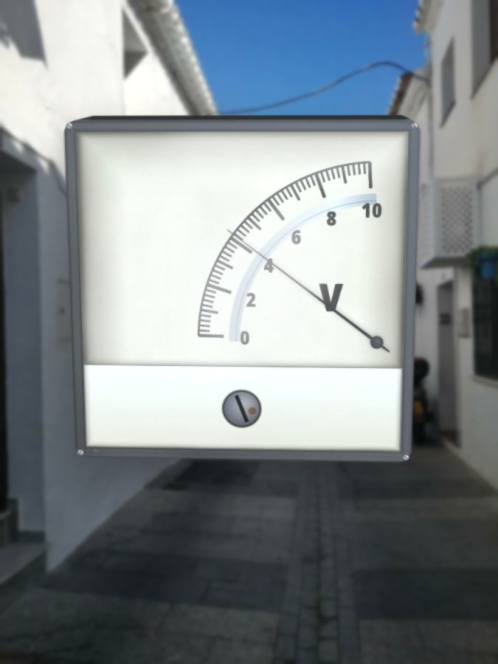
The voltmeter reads 4.2 V
